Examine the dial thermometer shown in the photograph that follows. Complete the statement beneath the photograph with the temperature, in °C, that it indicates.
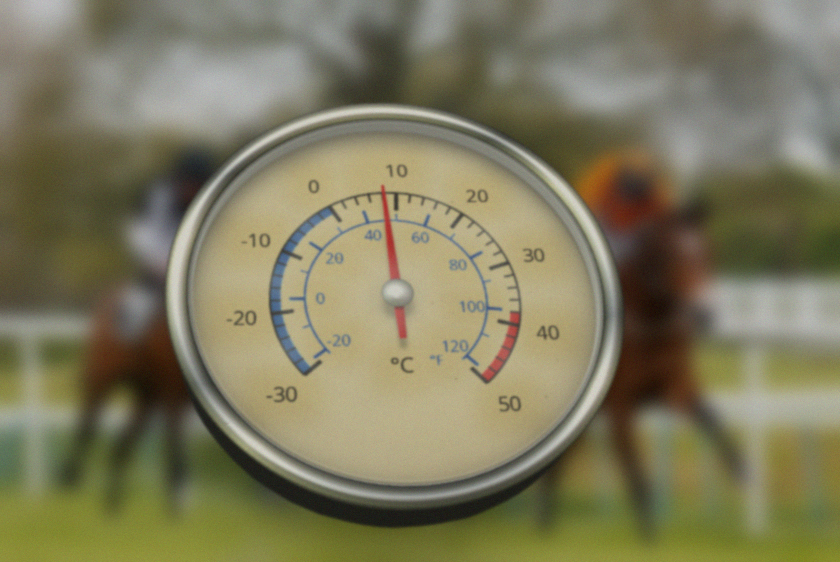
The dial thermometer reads 8 °C
